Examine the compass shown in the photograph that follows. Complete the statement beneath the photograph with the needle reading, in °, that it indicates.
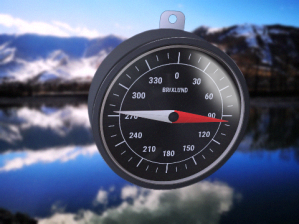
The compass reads 95 °
